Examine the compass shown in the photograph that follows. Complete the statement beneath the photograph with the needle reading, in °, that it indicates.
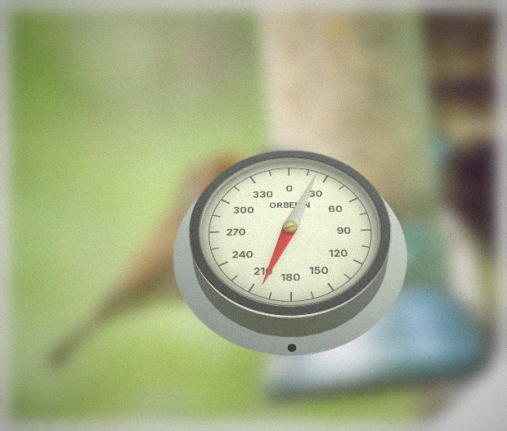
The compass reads 202.5 °
